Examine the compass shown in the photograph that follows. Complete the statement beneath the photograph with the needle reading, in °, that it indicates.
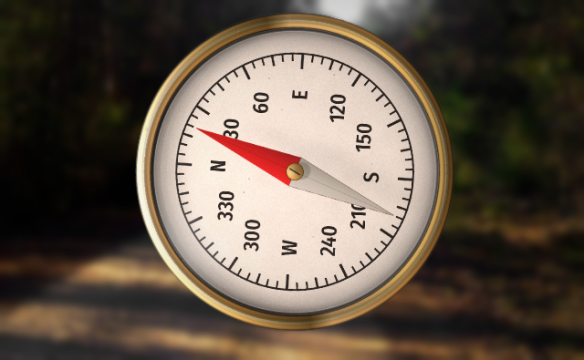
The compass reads 20 °
